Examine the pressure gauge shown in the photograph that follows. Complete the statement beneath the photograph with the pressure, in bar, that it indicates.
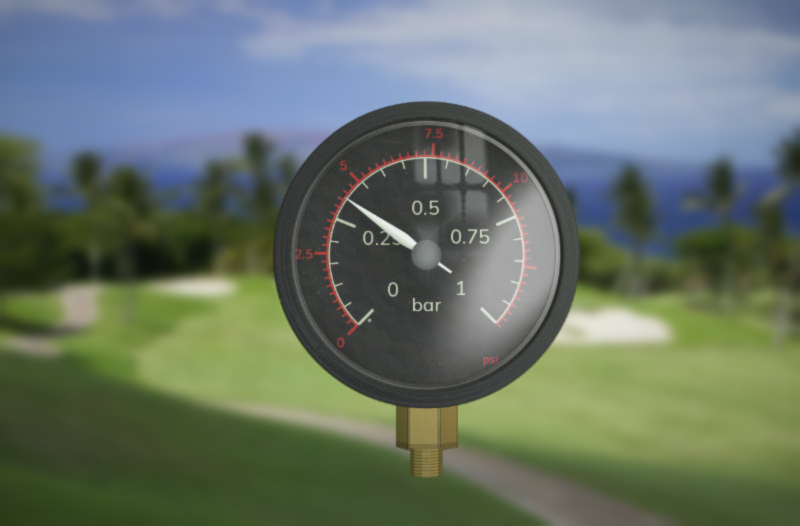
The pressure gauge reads 0.3 bar
